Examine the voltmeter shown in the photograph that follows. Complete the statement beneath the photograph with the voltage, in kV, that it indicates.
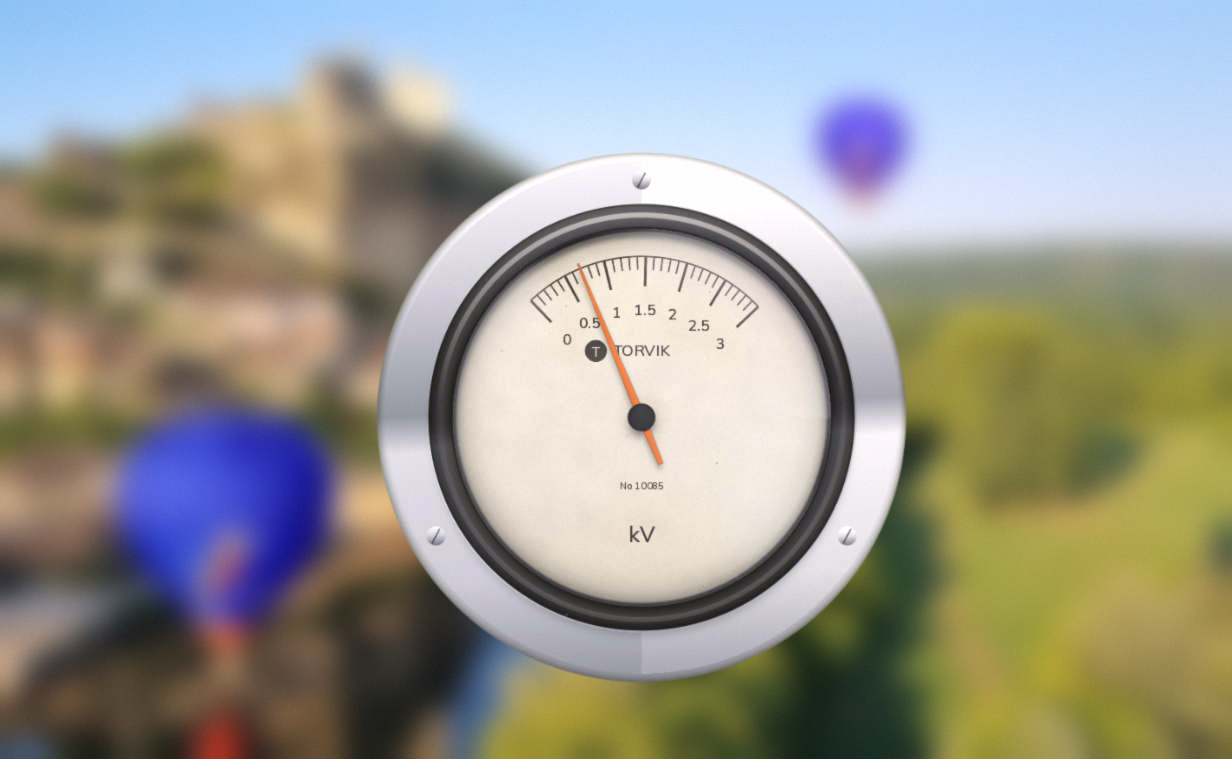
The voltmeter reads 0.7 kV
